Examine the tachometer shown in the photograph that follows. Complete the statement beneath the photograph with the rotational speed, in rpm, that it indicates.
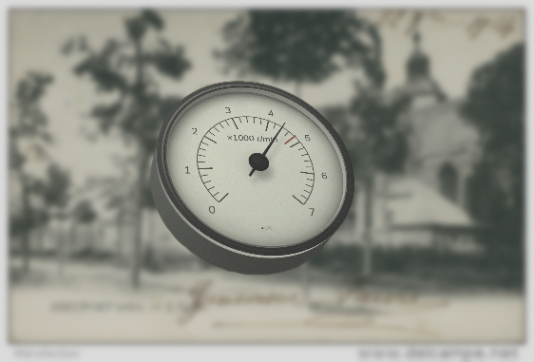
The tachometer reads 4400 rpm
